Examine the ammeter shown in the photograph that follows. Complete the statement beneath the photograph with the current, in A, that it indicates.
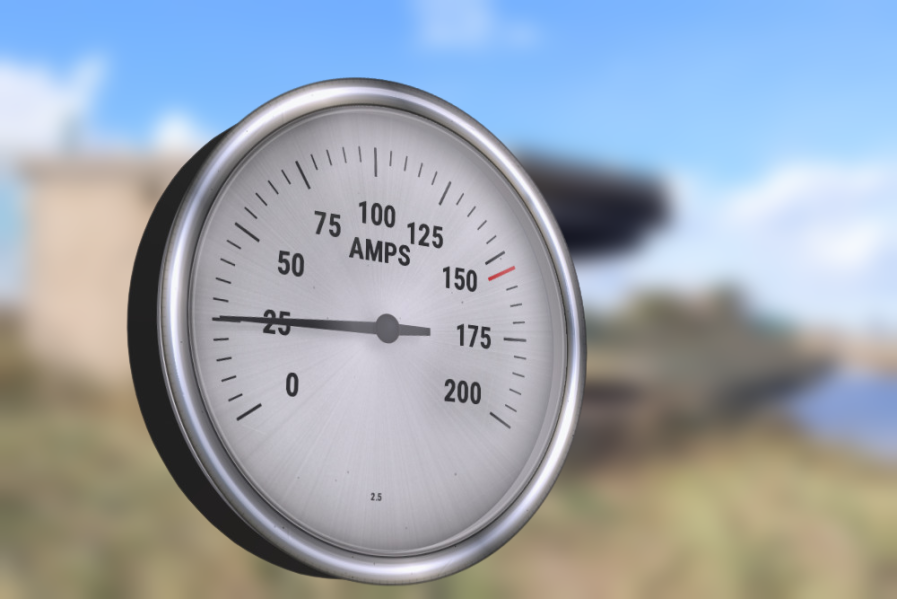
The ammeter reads 25 A
